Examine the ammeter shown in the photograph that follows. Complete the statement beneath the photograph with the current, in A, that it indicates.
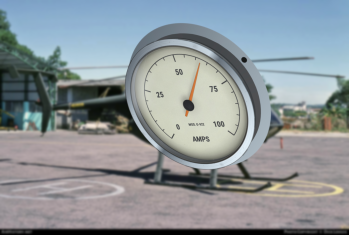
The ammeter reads 62.5 A
